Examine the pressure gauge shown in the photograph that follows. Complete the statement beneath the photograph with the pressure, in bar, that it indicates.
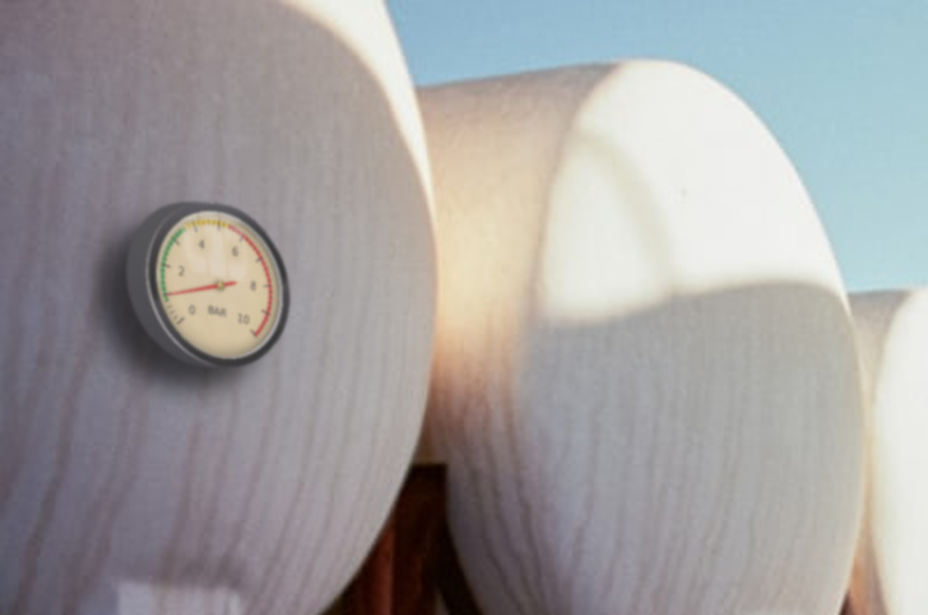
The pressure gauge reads 1 bar
